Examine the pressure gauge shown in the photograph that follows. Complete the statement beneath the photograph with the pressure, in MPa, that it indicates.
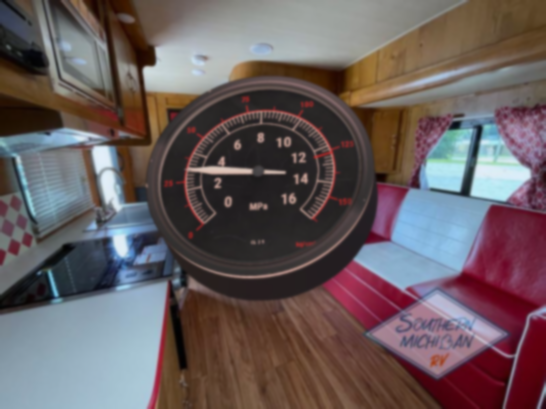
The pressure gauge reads 3 MPa
